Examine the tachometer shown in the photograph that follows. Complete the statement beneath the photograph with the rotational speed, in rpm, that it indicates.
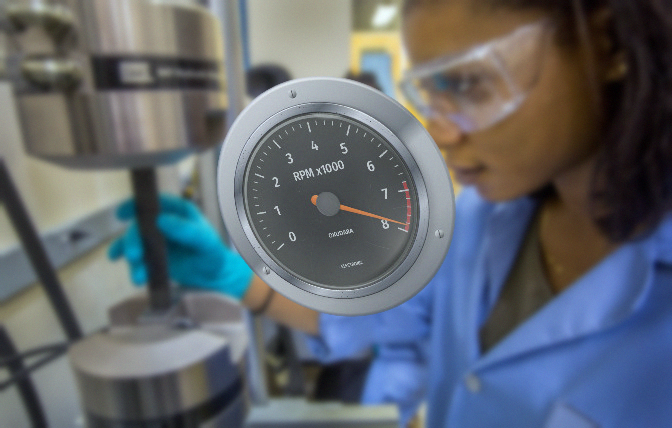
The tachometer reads 7800 rpm
